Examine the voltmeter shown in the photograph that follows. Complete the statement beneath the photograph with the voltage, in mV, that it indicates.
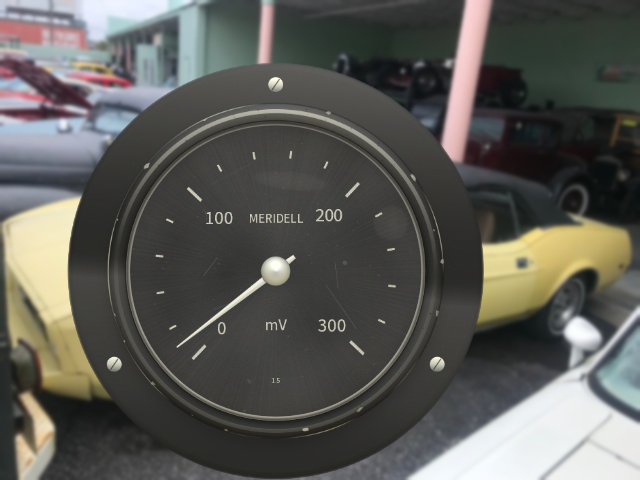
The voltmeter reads 10 mV
